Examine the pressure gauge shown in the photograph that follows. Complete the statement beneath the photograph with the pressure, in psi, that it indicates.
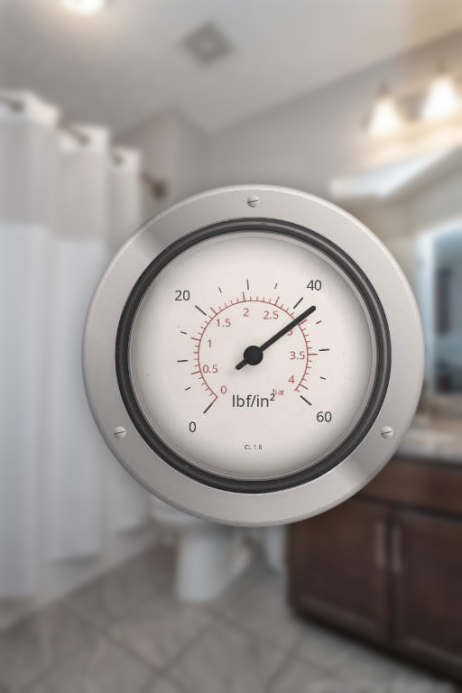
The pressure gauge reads 42.5 psi
